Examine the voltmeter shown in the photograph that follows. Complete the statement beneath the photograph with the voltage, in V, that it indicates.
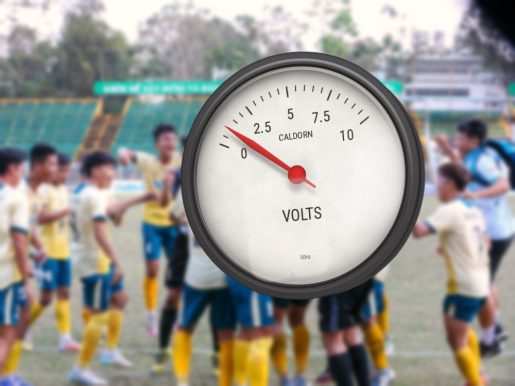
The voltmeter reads 1 V
